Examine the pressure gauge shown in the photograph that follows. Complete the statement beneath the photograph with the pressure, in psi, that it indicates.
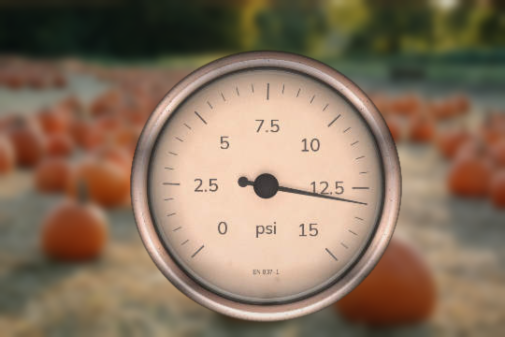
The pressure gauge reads 13 psi
